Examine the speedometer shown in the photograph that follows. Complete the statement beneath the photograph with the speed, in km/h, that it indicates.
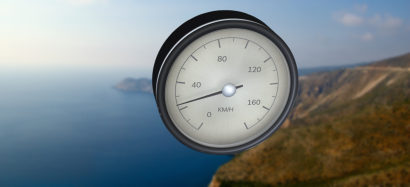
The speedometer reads 25 km/h
